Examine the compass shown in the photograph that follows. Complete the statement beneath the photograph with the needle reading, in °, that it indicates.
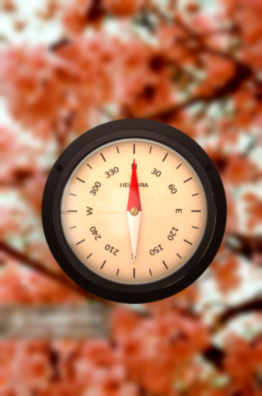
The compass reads 0 °
